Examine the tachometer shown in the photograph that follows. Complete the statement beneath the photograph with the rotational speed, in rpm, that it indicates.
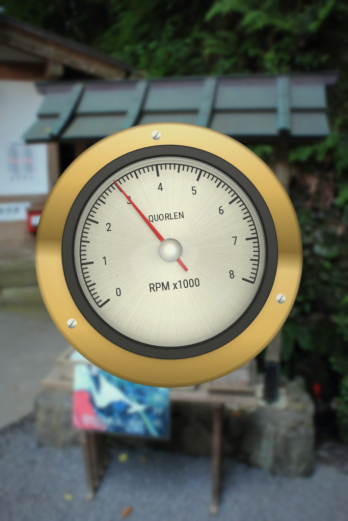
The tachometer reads 3000 rpm
